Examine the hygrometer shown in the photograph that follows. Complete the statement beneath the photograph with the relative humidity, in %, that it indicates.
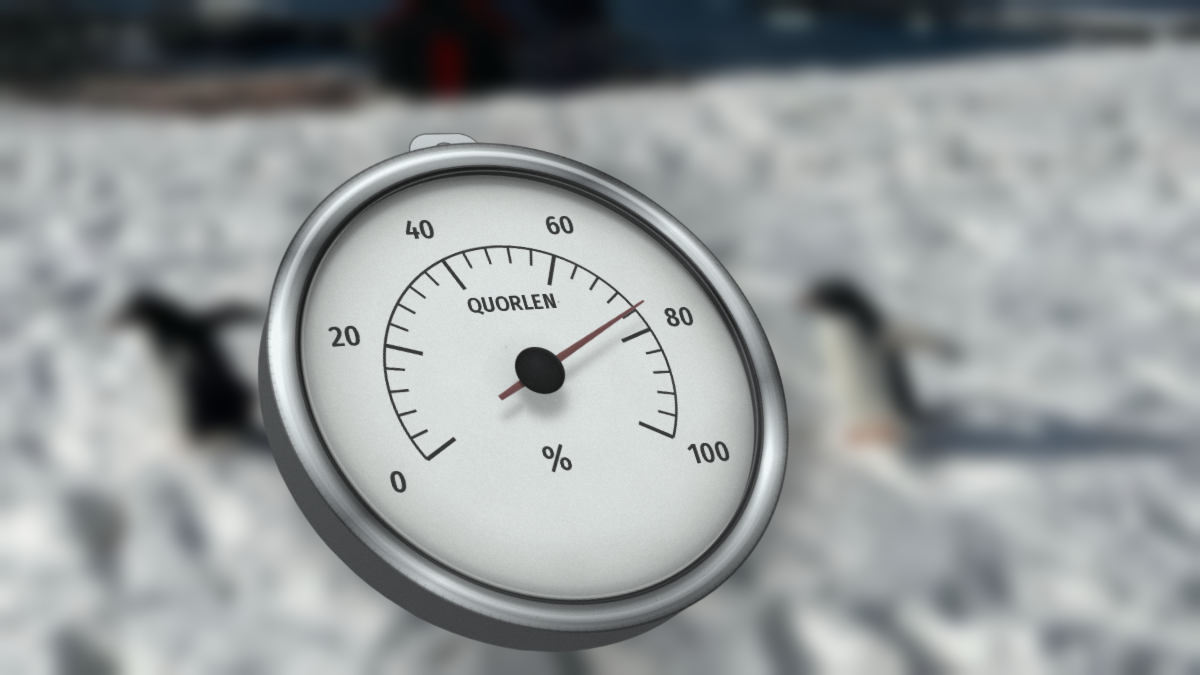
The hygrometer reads 76 %
